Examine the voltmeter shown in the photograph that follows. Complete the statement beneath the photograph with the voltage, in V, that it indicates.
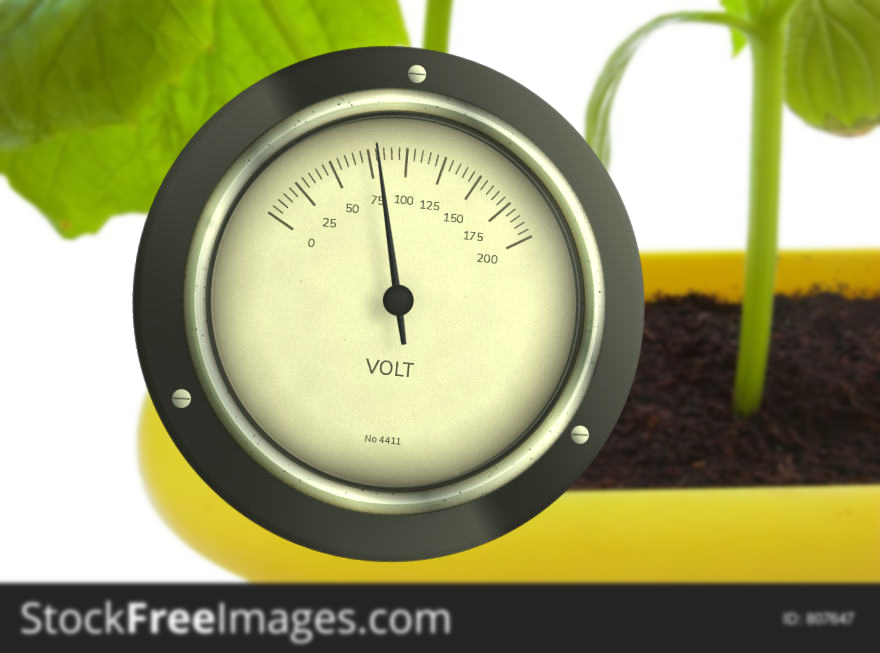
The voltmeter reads 80 V
